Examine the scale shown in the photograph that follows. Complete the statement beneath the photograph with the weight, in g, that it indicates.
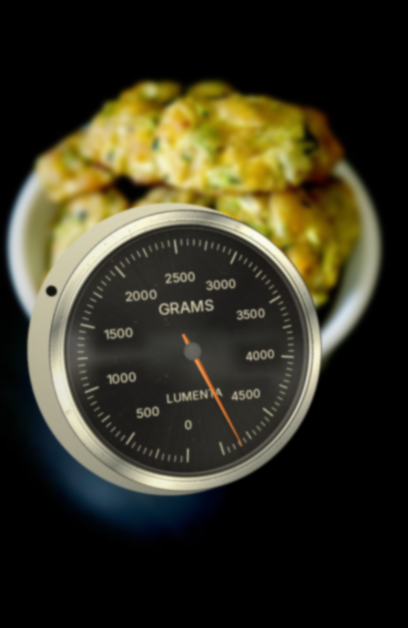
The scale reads 4850 g
